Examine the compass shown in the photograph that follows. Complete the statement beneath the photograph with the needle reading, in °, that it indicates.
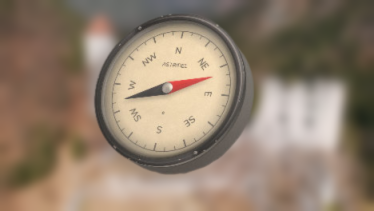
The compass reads 70 °
